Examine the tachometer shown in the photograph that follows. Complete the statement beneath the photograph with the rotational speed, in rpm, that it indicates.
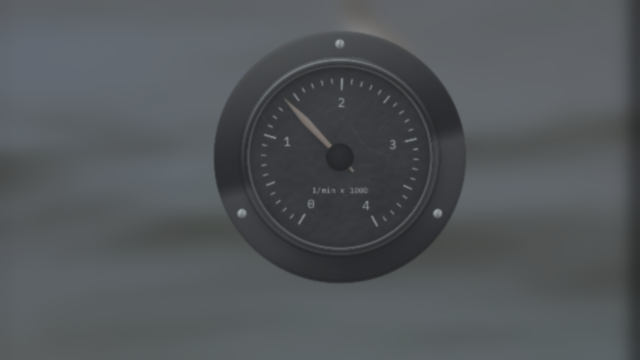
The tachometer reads 1400 rpm
